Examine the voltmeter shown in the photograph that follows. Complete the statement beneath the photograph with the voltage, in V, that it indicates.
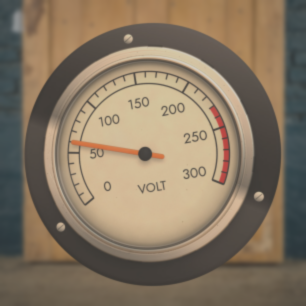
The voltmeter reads 60 V
